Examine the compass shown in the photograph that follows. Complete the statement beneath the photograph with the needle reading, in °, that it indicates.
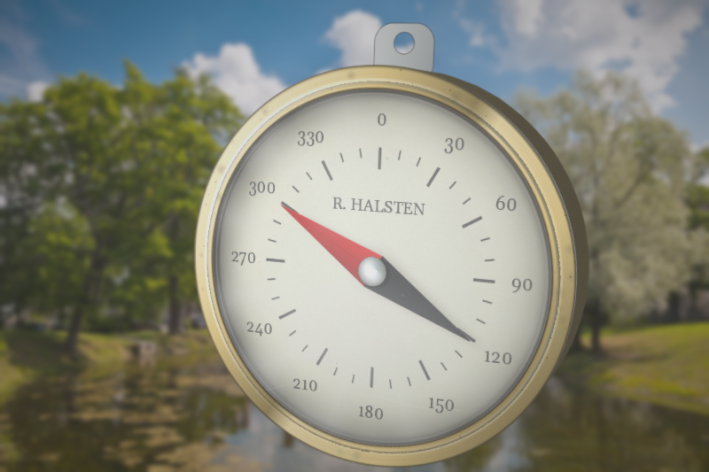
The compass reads 300 °
